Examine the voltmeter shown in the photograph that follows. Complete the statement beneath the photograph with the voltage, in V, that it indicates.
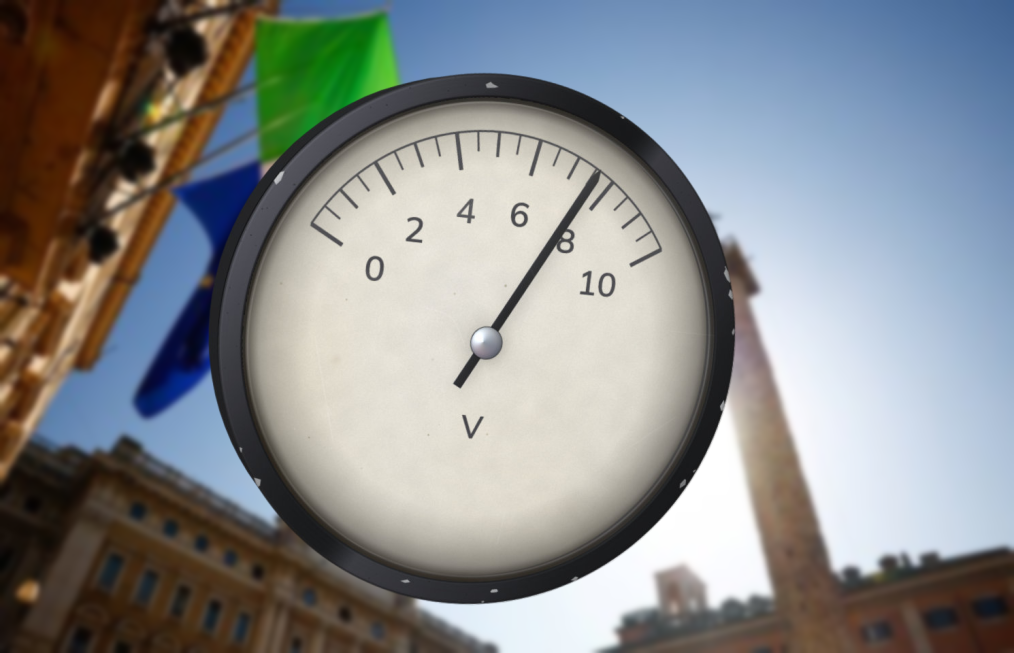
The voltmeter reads 7.5 V
